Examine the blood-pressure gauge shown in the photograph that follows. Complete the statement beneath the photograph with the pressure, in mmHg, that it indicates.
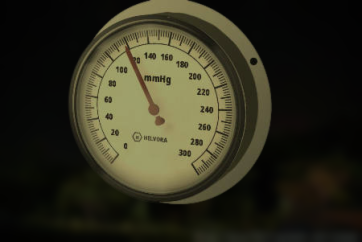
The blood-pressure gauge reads 120 mmHg
